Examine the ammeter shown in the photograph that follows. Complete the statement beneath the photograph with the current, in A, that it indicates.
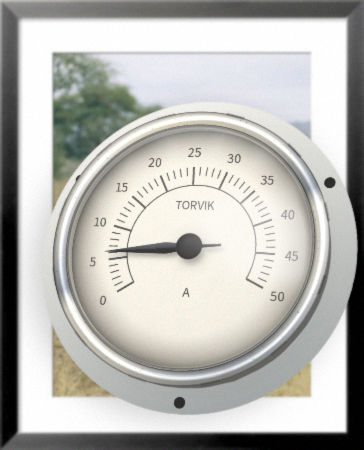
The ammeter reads 6 A
